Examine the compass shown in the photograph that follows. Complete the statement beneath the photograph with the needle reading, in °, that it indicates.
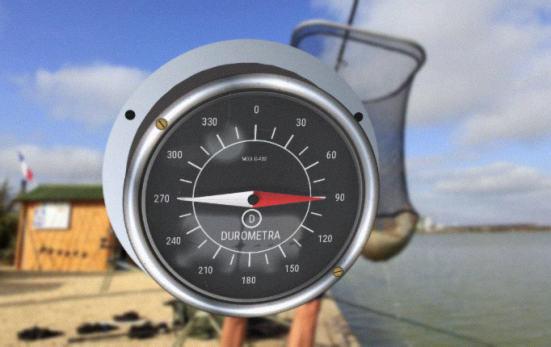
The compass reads 90 °
